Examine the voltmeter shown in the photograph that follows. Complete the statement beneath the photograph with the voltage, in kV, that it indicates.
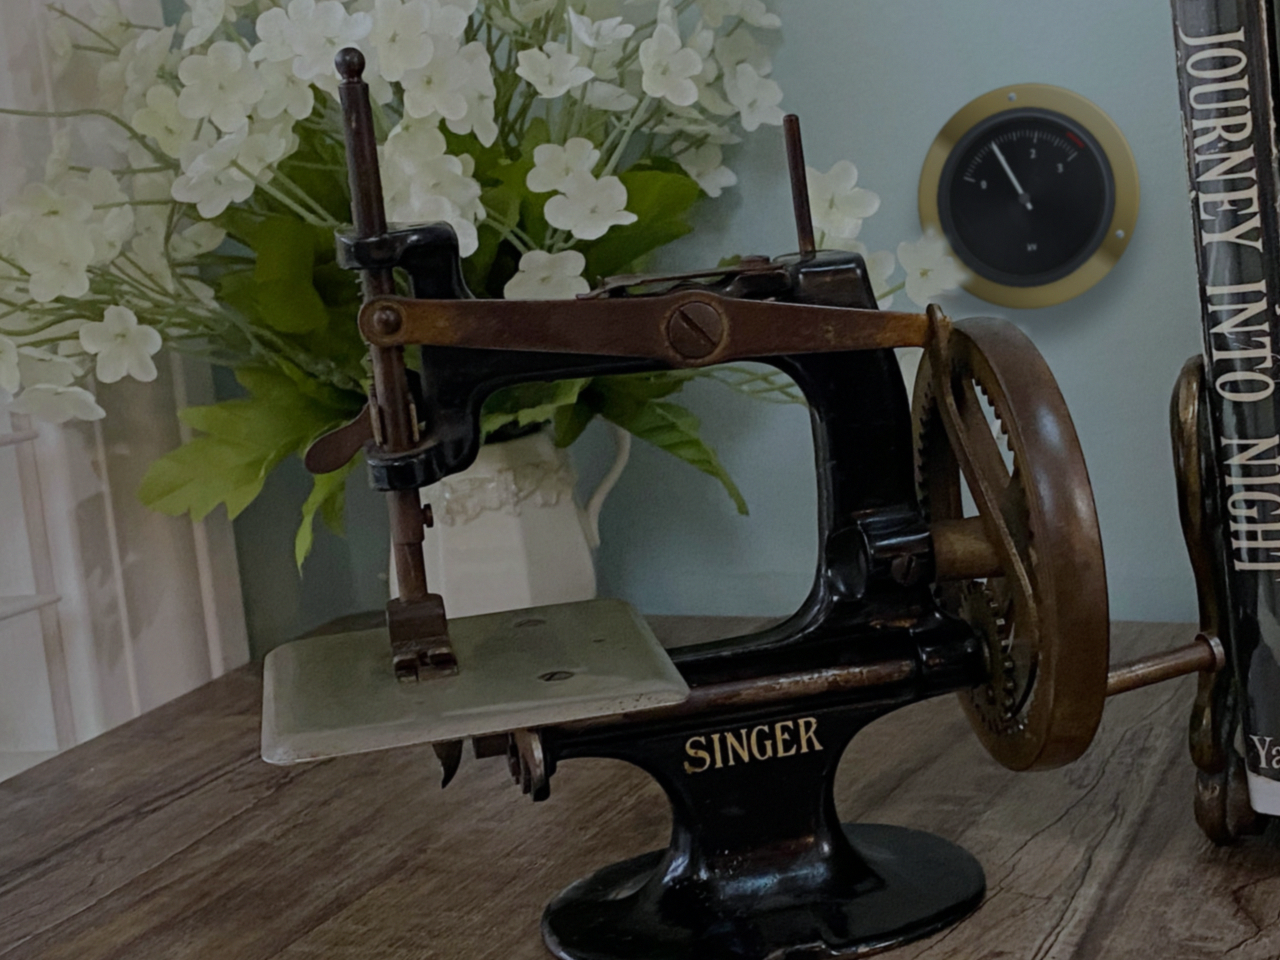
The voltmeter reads 1 kV
